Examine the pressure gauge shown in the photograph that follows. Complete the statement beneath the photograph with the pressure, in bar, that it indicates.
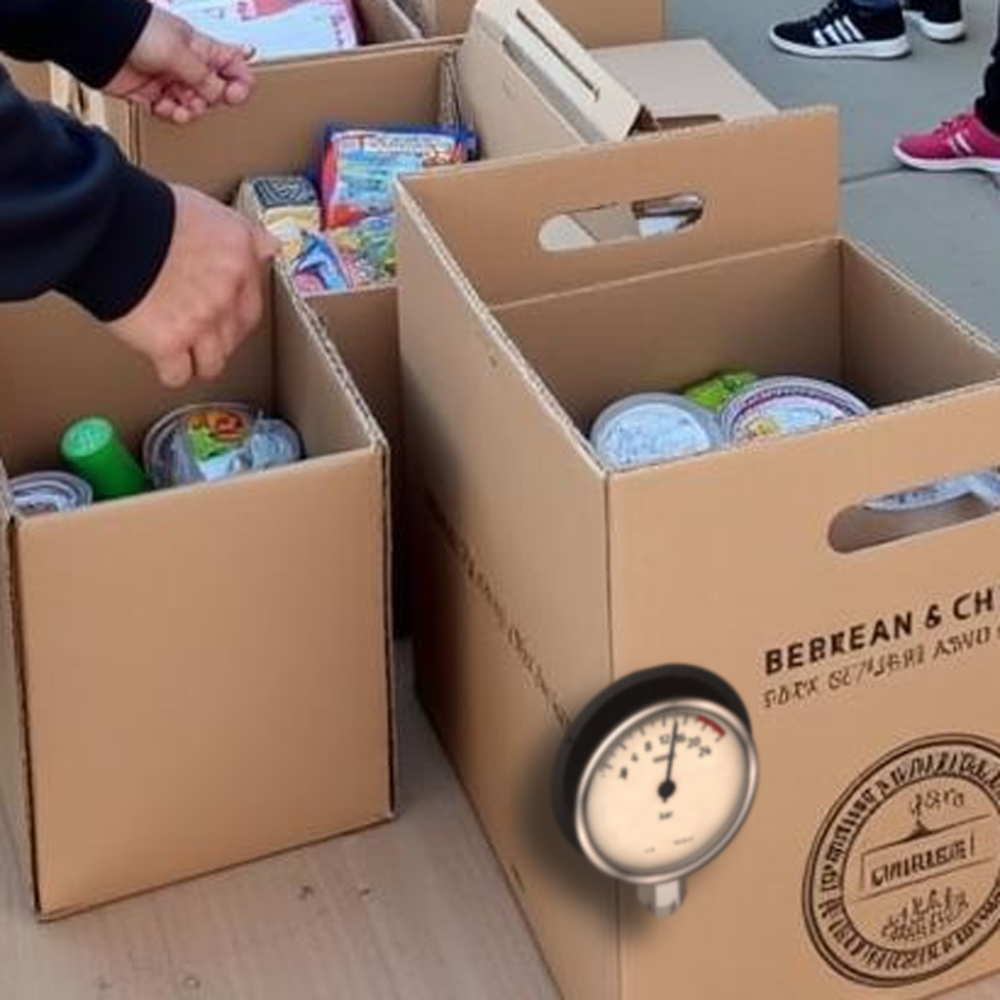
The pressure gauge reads 14 bar
